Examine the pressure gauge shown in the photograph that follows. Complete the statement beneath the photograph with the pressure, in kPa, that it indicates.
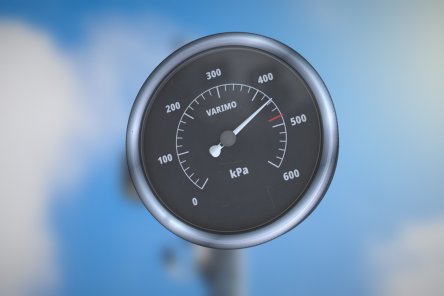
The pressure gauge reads 440 kPa
